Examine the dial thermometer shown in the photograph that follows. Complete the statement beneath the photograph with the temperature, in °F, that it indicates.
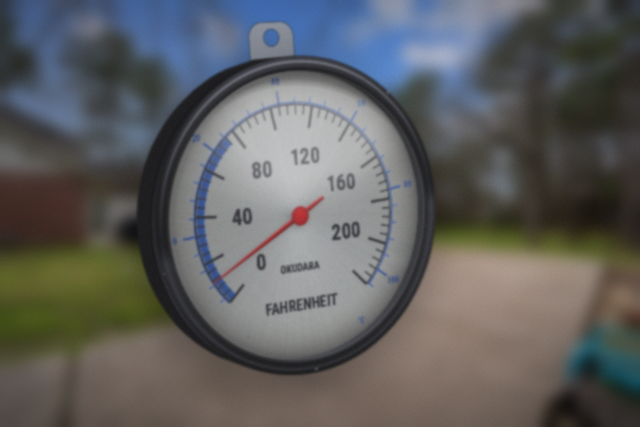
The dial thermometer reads 12 °F
